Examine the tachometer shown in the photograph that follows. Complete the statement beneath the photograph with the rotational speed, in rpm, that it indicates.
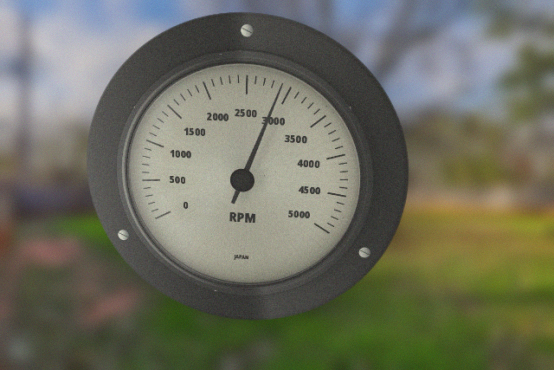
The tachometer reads 2900 rpm
